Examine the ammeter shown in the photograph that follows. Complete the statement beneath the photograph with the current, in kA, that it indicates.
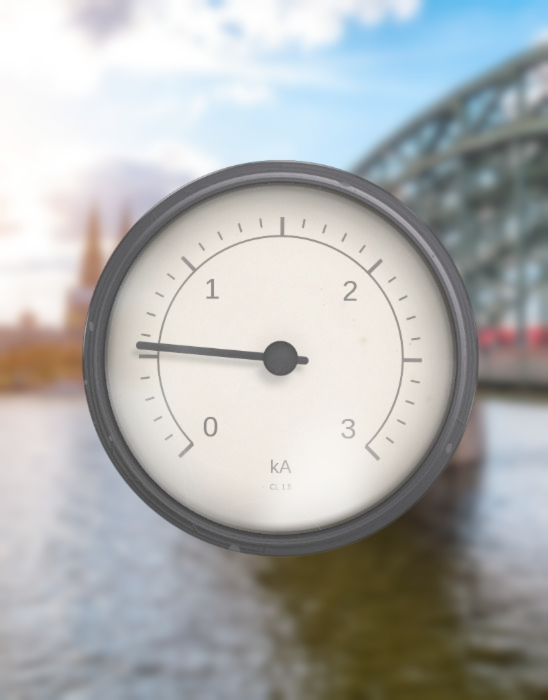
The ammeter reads 0.55 kA
